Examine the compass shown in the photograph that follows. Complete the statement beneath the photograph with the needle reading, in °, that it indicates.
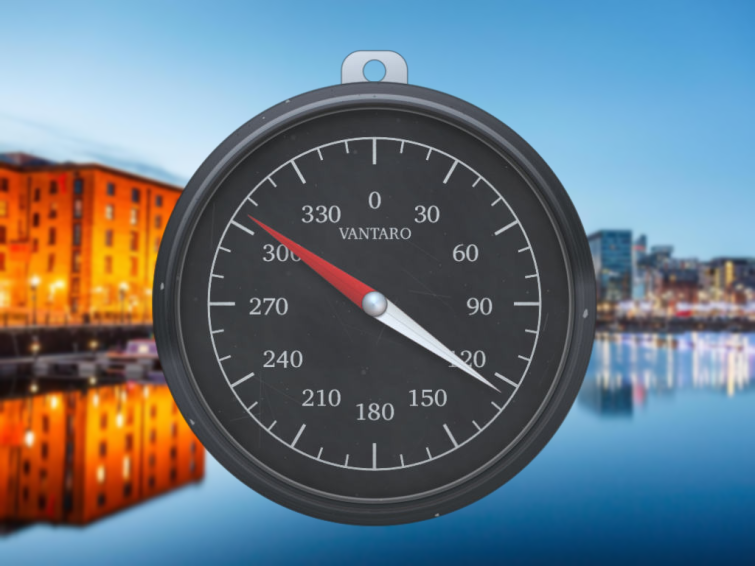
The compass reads 305 °
